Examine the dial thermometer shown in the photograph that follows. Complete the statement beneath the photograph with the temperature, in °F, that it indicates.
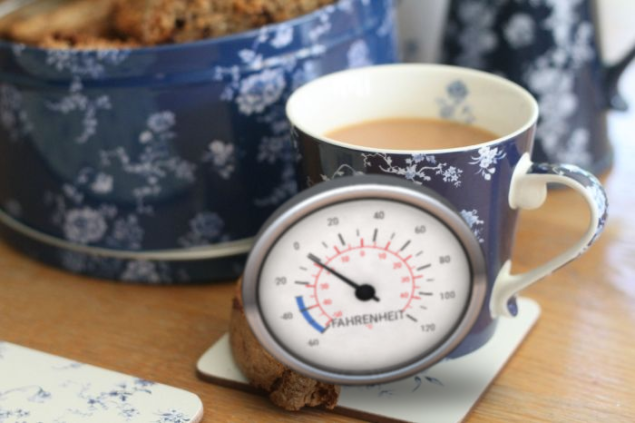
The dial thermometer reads 0 °F
